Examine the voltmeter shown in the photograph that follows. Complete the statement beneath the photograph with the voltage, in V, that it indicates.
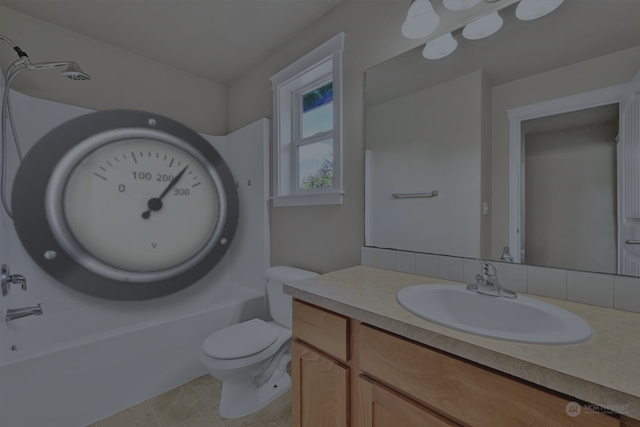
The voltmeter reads 240 V
